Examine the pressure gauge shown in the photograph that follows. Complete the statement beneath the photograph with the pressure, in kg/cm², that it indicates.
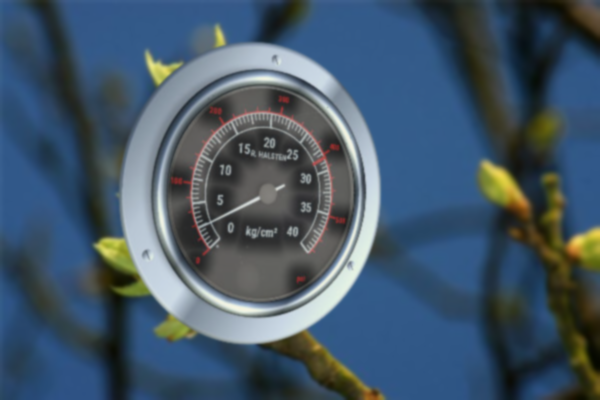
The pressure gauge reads 2.5 kg/cm²
